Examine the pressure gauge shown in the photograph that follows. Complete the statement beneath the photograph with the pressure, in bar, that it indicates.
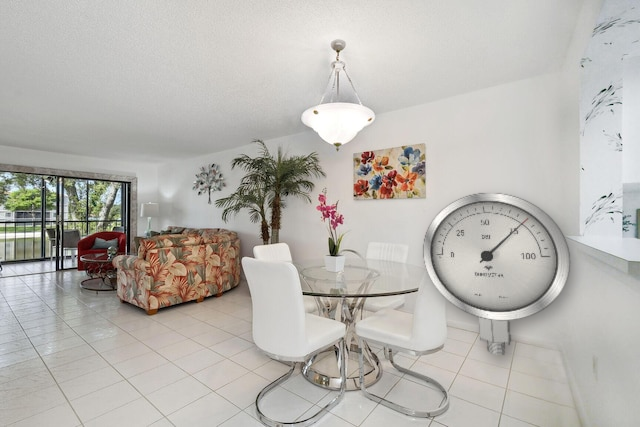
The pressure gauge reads 75 bar
